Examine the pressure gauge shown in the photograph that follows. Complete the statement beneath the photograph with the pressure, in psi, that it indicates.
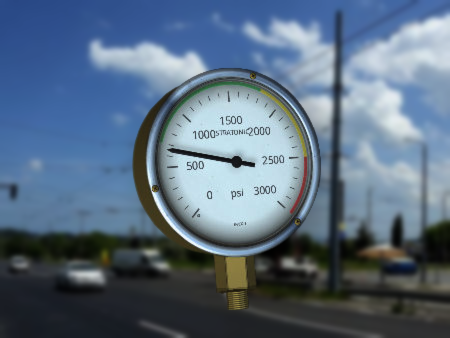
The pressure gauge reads 650 psi
